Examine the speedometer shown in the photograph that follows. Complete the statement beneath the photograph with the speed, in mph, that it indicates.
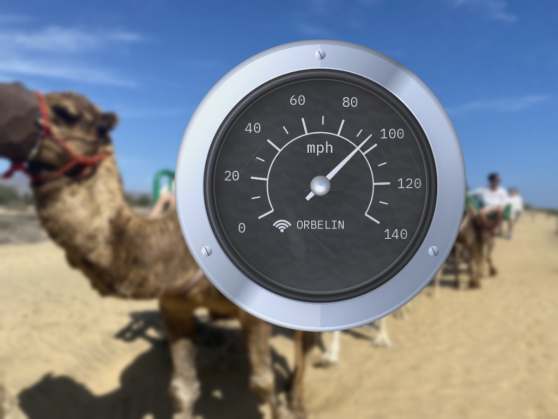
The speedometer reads 95 mph
